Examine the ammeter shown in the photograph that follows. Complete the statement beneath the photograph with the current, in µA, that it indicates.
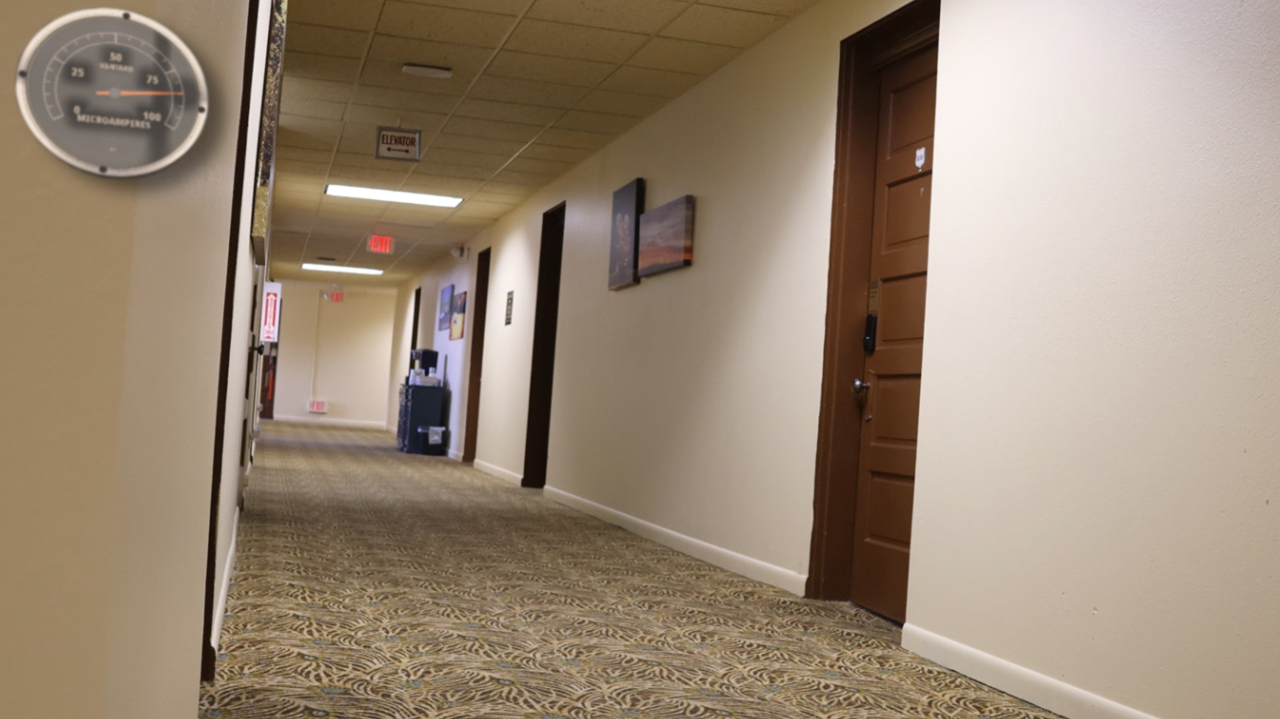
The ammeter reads 85 µA
